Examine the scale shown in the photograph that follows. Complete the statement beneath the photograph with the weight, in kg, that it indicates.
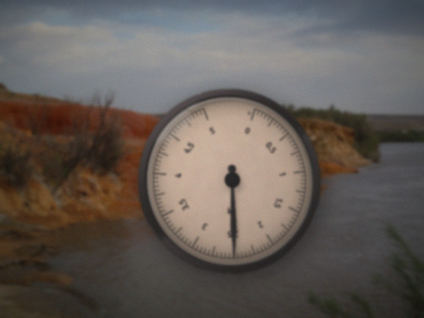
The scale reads 2.5 kg
